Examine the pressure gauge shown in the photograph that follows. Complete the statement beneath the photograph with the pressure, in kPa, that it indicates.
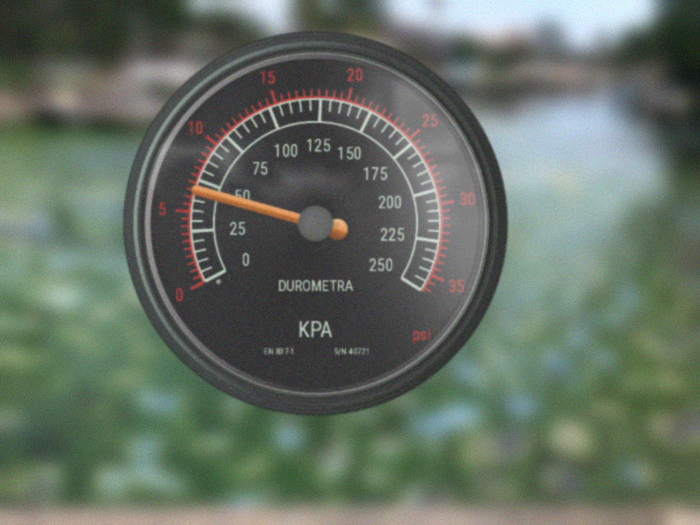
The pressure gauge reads 45 kPa
